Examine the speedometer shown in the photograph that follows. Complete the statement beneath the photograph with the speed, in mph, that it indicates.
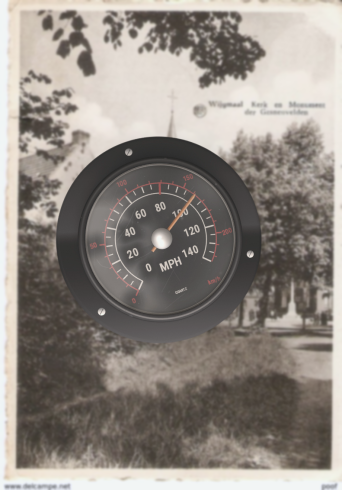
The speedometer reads 100 mph
